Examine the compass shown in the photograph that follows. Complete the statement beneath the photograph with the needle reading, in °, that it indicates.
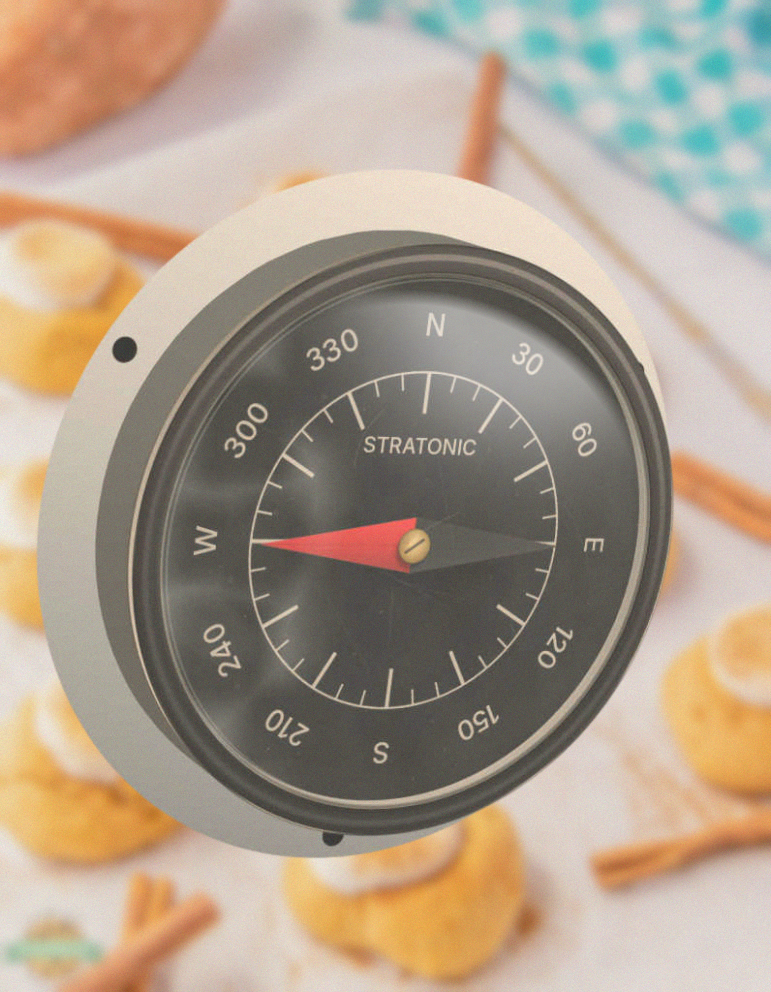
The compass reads 270 °
